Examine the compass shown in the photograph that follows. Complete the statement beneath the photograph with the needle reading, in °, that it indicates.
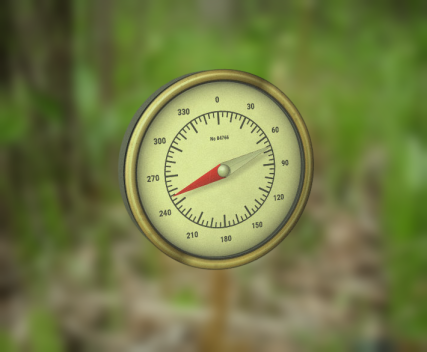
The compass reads 250 °
